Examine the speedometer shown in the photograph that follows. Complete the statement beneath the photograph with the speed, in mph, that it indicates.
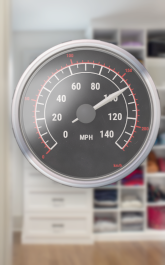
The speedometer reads 100 mph
